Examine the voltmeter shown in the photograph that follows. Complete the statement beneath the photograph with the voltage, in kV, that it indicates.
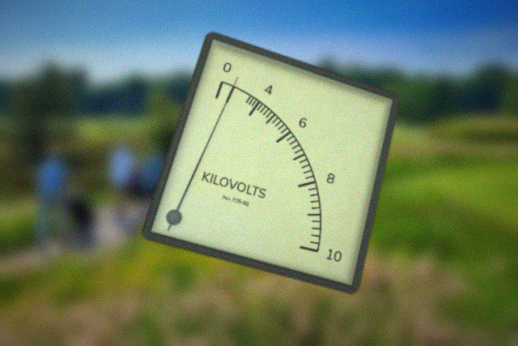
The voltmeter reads 2 kV
